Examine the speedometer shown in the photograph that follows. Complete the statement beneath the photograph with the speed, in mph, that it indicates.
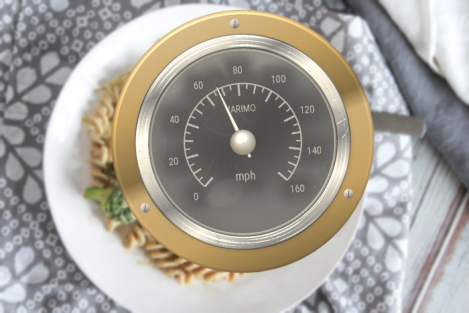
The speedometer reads 67.5 mph
